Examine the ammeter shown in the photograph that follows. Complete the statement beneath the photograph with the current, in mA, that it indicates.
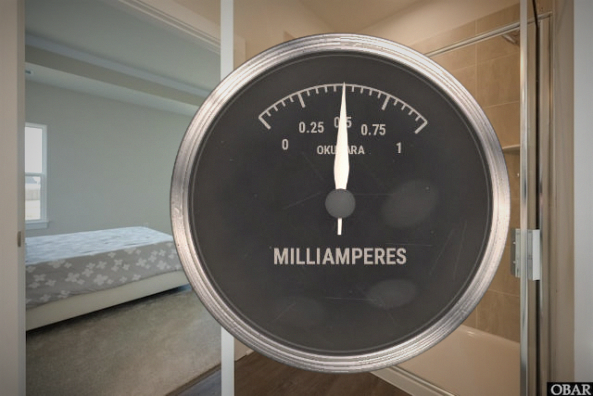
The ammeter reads 0.5 mA
